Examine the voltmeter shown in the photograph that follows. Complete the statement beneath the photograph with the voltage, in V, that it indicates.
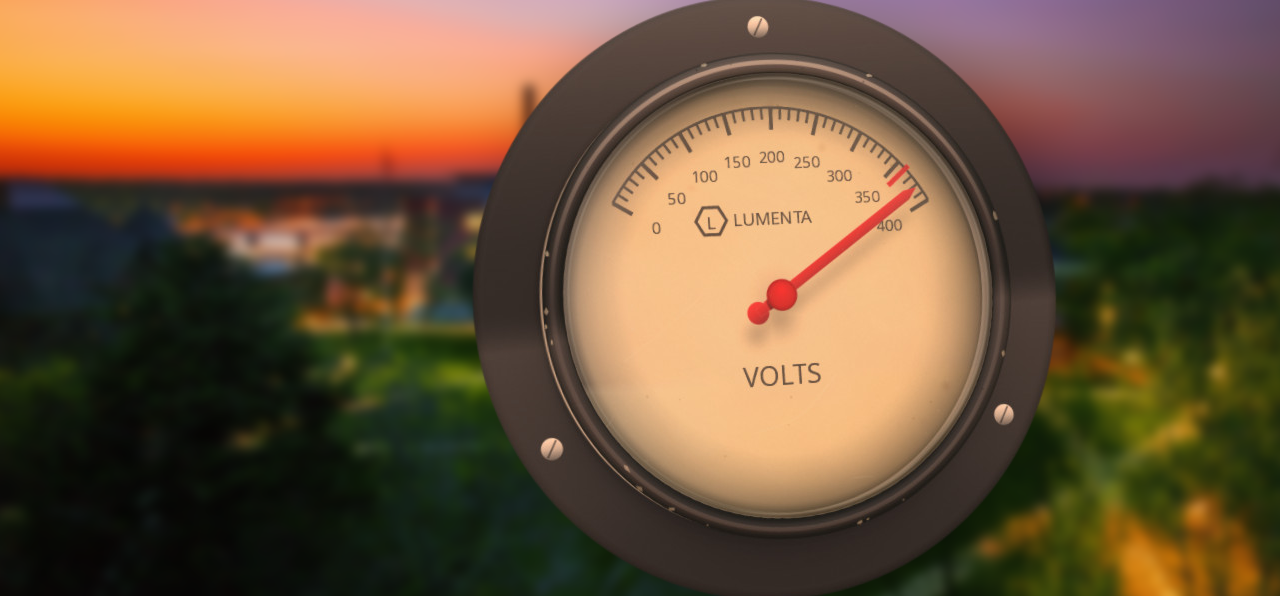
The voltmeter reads 380 V
